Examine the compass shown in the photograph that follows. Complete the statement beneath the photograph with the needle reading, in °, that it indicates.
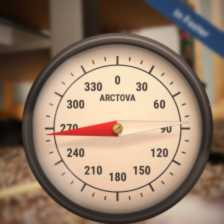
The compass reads 265 °
